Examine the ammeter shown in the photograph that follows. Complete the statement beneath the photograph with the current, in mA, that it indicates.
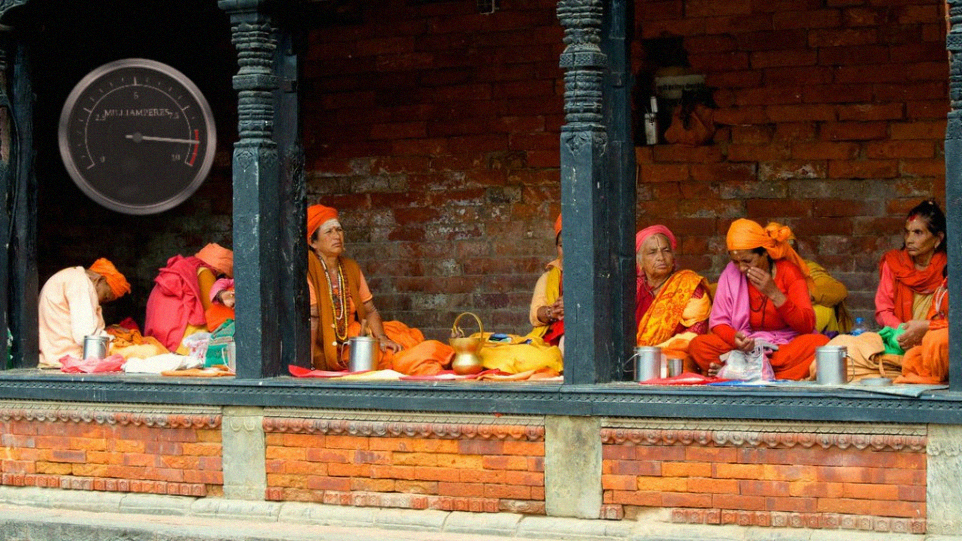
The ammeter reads 9 mA
